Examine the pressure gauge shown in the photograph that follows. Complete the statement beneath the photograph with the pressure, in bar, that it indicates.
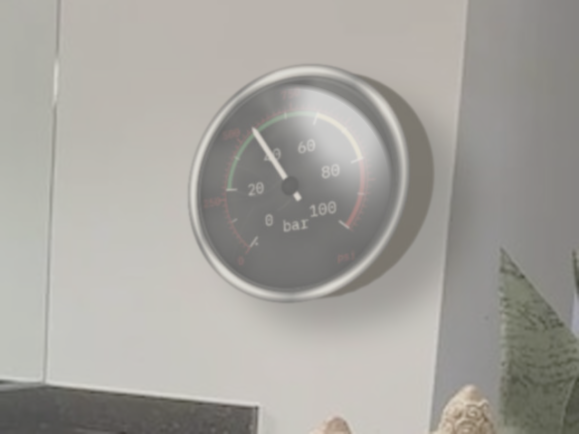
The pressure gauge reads 40 bar
